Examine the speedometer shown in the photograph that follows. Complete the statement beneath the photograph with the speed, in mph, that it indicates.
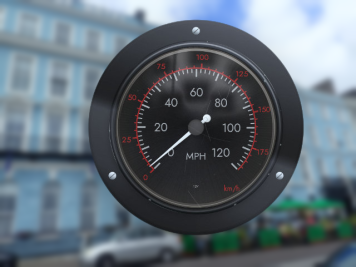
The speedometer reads 2 mph
